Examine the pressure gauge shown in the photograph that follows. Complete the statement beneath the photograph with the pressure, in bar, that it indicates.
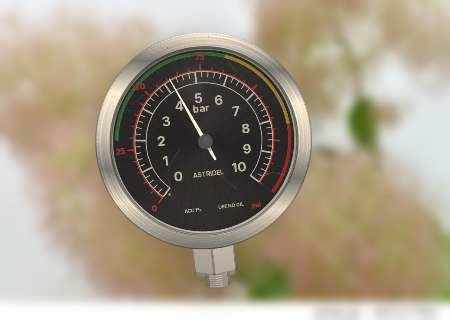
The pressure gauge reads 4.2 bar
